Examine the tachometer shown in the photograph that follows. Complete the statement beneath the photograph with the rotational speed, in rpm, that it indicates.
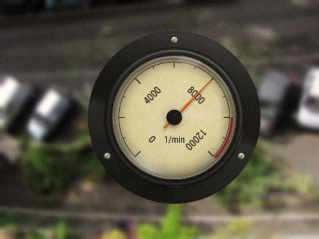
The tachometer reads 8000 rpm
